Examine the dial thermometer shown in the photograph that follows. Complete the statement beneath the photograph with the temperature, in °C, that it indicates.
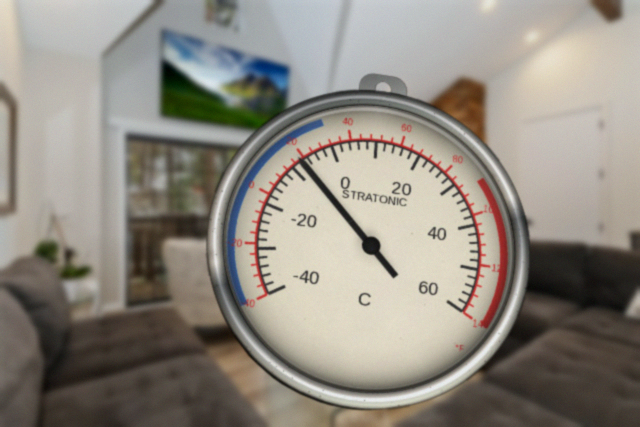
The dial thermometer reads -8 °C
